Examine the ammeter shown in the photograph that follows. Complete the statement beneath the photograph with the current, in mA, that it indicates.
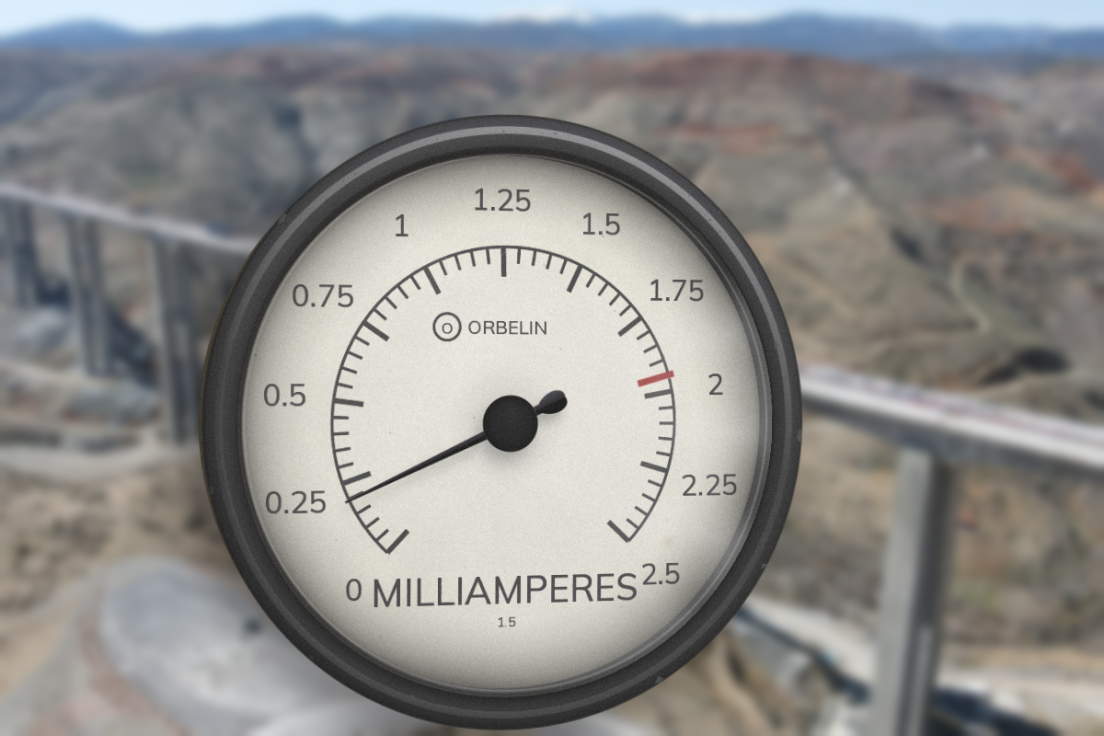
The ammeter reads 0.2 mA
